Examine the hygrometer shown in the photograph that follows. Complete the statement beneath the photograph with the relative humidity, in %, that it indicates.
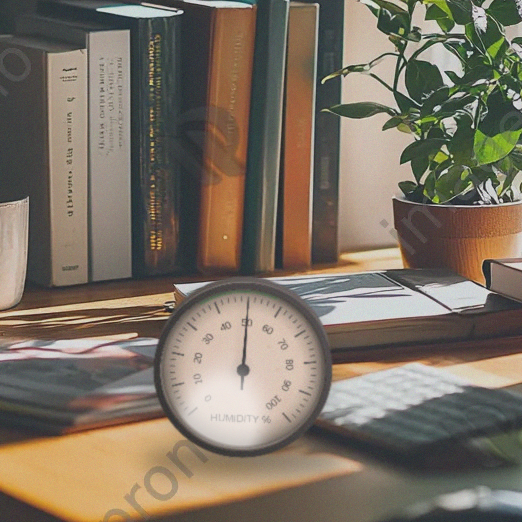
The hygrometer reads 50 %
